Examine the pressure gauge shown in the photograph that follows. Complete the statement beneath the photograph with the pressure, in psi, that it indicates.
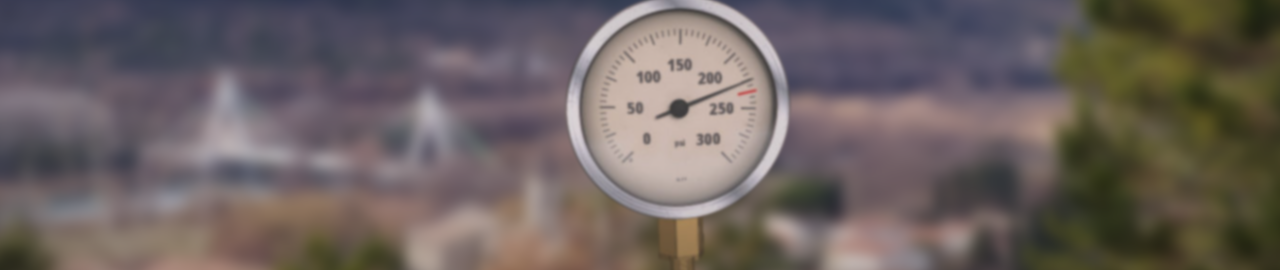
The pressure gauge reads 225 psi
